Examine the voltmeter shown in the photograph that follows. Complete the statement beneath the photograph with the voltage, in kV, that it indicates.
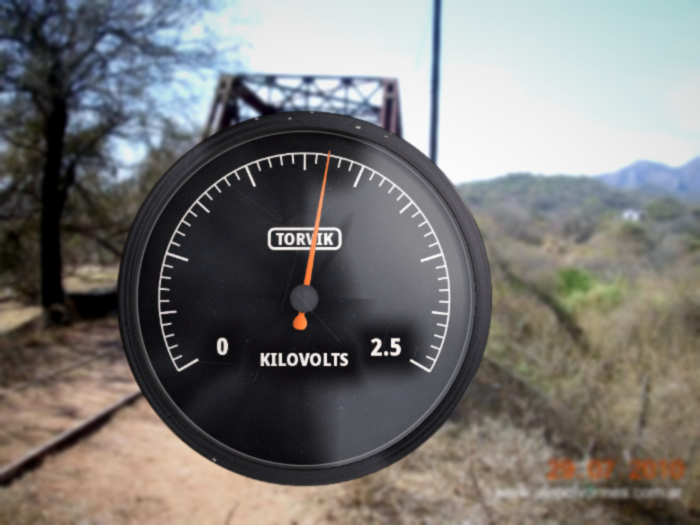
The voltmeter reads 1.35 kV
